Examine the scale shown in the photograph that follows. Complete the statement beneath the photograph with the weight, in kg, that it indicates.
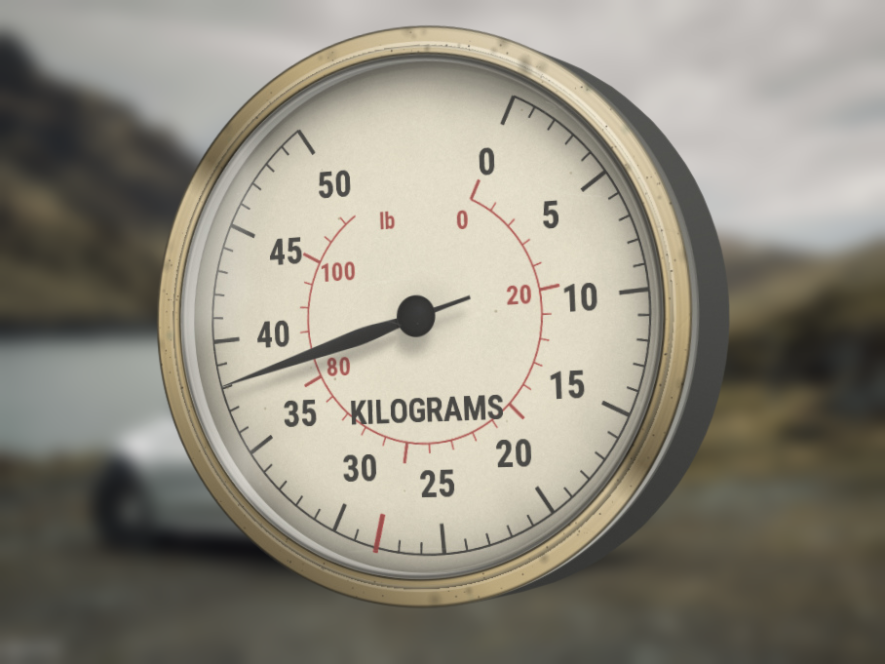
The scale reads 38 kg
